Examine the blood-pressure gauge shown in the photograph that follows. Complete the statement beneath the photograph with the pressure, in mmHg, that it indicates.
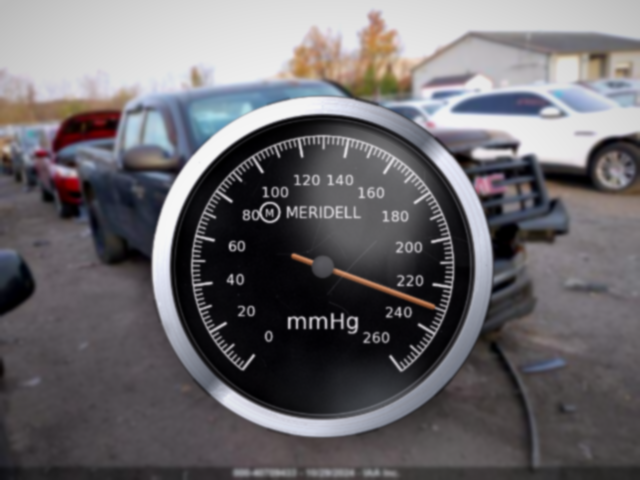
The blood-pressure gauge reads 230 mmHg
